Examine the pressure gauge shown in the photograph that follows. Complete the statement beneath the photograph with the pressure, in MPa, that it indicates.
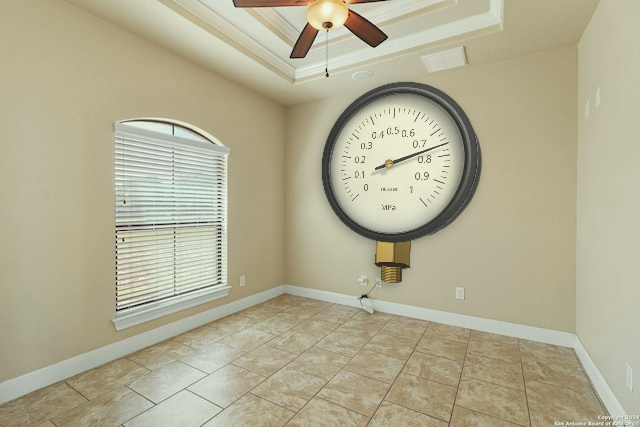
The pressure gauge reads 0.76 MPa
